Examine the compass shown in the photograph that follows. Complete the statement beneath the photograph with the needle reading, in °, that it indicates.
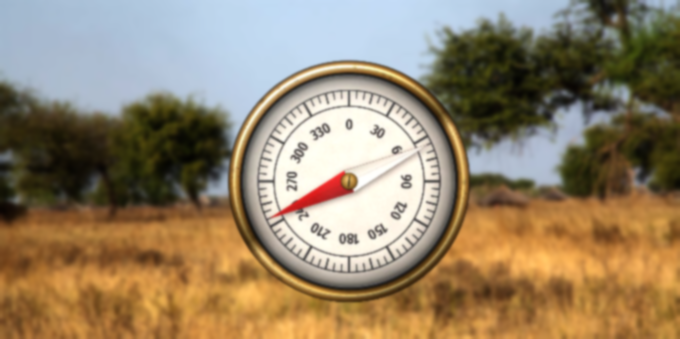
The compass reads 245 °
